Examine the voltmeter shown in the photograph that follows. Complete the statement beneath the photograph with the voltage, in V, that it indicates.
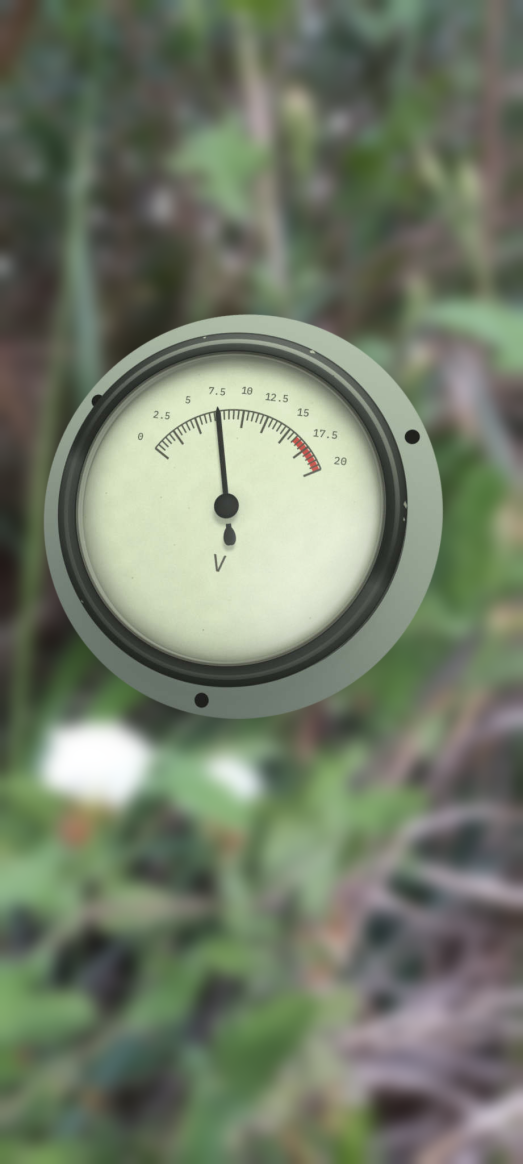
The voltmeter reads 7.5 V
